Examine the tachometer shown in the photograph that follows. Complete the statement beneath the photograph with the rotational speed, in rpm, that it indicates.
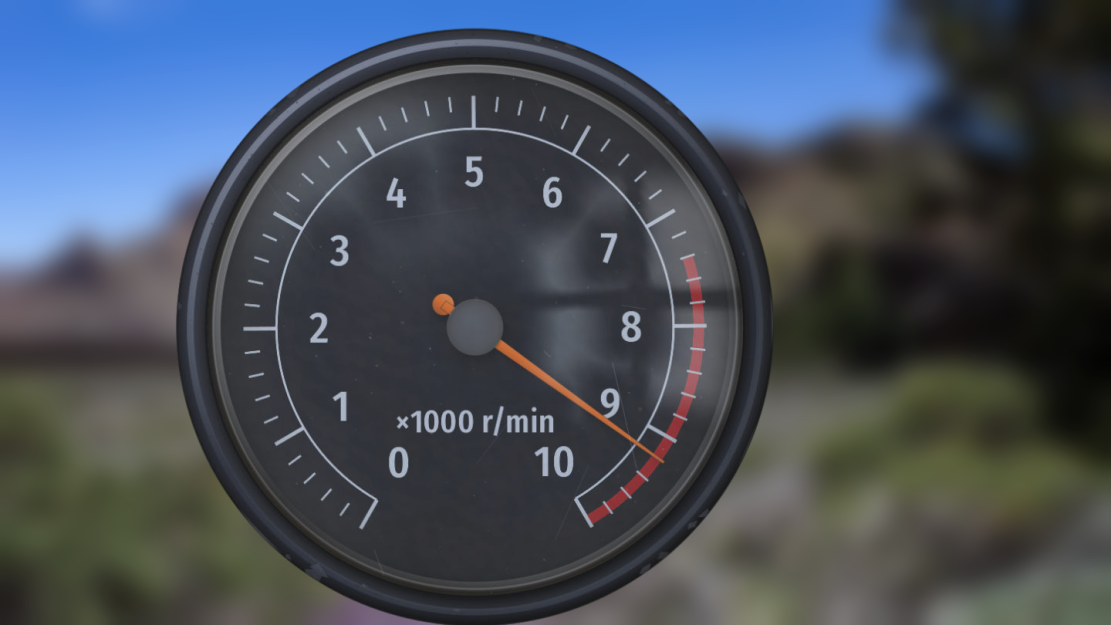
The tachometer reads 9200 rpm
